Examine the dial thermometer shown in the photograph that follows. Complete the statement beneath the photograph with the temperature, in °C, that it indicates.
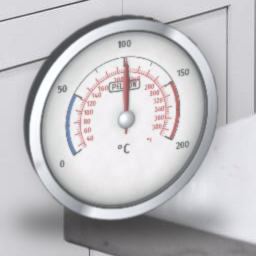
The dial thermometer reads 100 °C
